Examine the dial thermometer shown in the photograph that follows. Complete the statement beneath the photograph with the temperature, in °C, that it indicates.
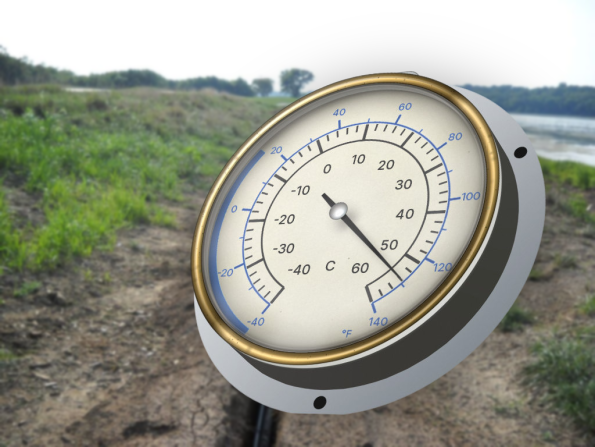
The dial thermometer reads 54 °C
